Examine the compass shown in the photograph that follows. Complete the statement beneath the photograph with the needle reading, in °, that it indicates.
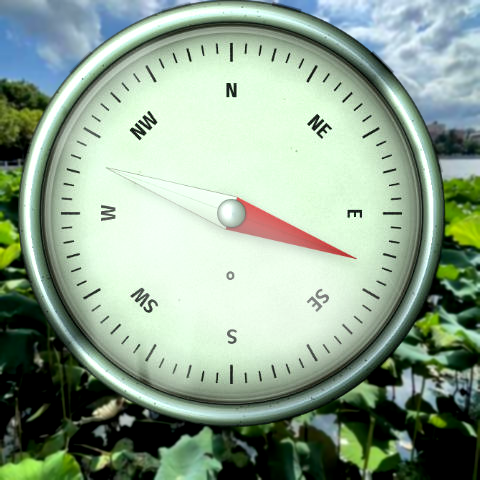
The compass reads 110 °
